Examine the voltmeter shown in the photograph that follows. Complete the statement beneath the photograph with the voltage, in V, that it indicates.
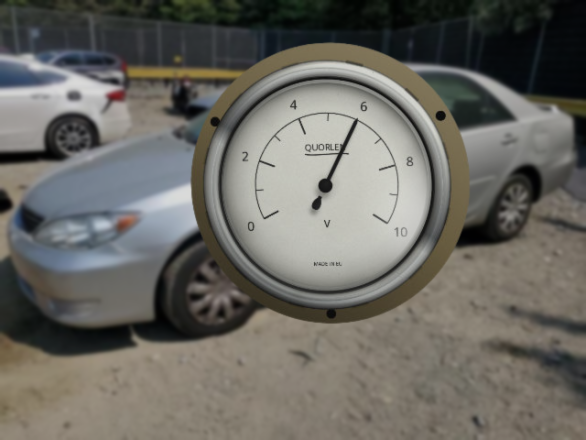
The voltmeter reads 6 V
